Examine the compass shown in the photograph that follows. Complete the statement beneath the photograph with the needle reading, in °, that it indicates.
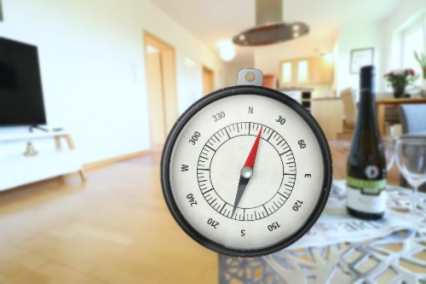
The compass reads 15 °
